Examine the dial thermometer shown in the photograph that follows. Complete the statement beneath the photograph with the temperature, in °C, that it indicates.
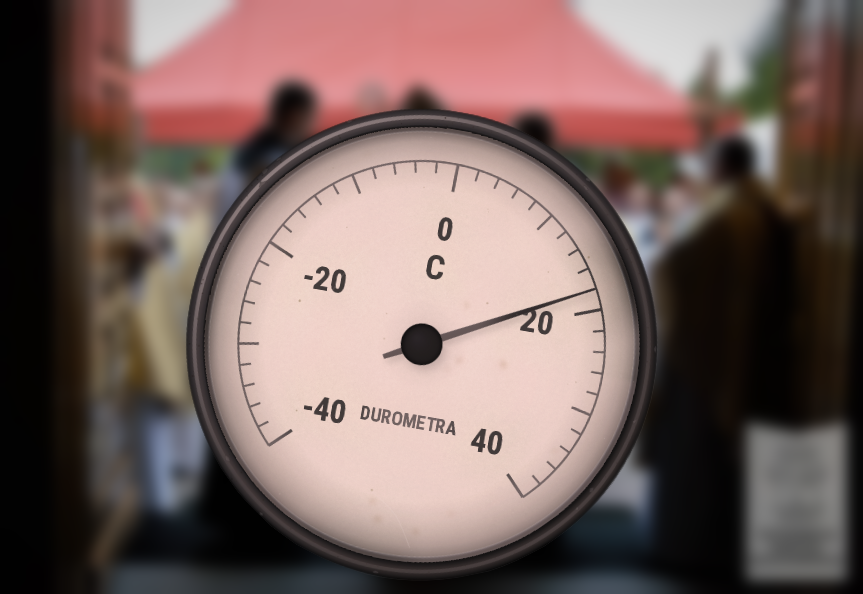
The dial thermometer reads 18 °C
